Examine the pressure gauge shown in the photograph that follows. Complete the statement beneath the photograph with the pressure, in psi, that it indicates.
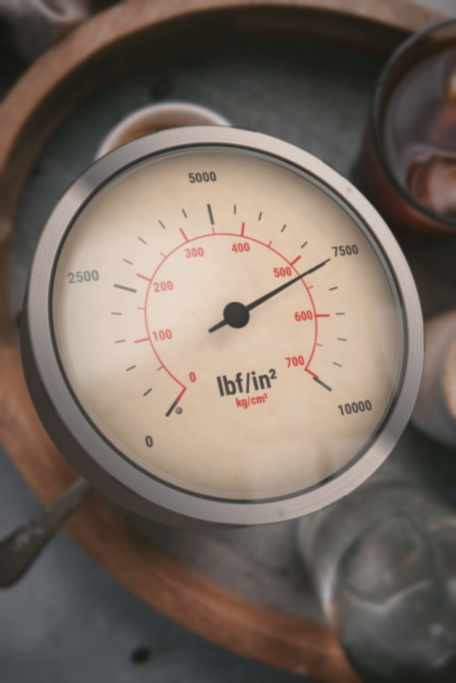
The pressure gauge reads 7500 psi
